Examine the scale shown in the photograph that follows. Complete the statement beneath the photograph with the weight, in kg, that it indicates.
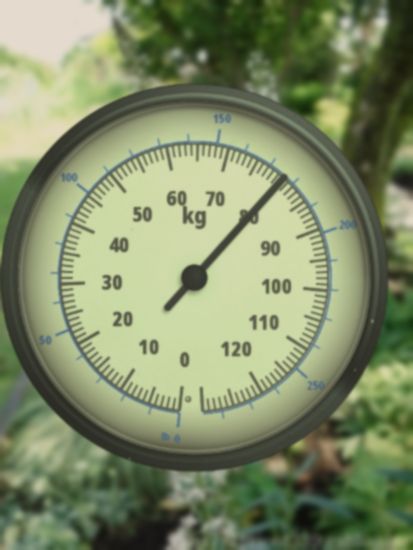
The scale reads 80 kg
